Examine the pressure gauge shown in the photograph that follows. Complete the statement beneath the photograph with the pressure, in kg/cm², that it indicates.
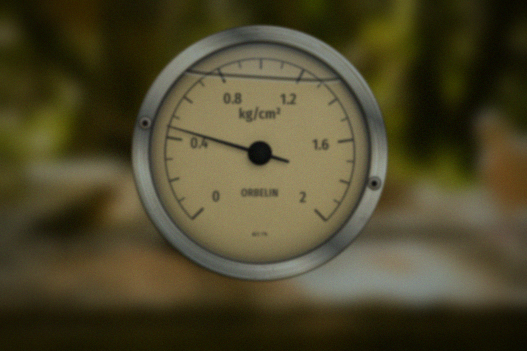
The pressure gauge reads 0.45 kg/cm²
